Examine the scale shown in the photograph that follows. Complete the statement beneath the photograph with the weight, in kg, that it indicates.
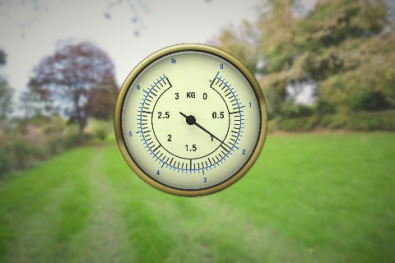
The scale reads 0.95 kg
